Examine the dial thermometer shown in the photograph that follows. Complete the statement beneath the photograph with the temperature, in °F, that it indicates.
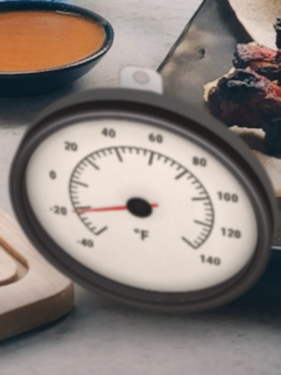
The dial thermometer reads -20 °F
